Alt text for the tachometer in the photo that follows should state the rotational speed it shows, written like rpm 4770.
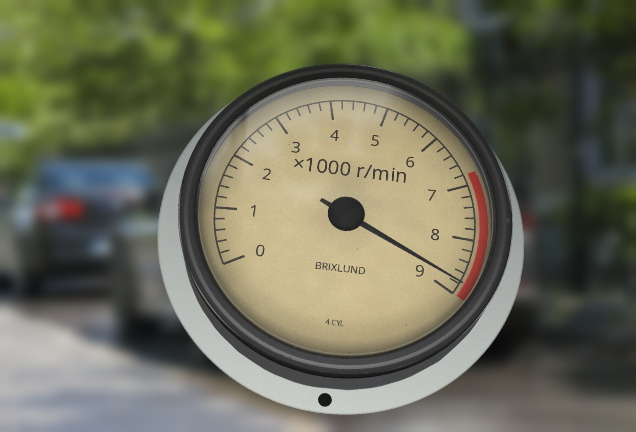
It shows rpm 8800
